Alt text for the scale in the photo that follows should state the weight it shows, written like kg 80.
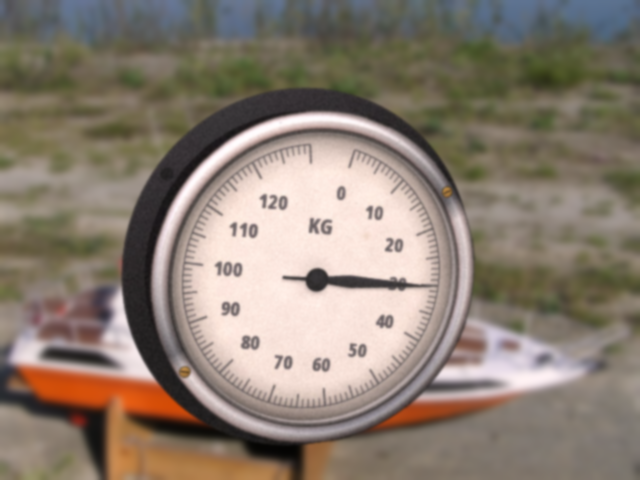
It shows kg 30
